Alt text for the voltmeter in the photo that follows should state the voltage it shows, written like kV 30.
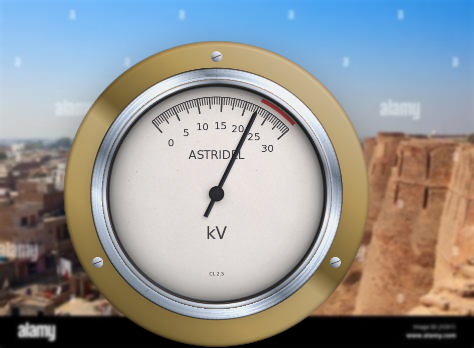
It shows kV 22.5
